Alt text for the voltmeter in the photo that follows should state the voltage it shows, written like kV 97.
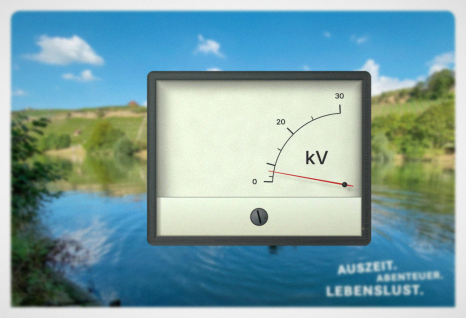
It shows kV 7.5
